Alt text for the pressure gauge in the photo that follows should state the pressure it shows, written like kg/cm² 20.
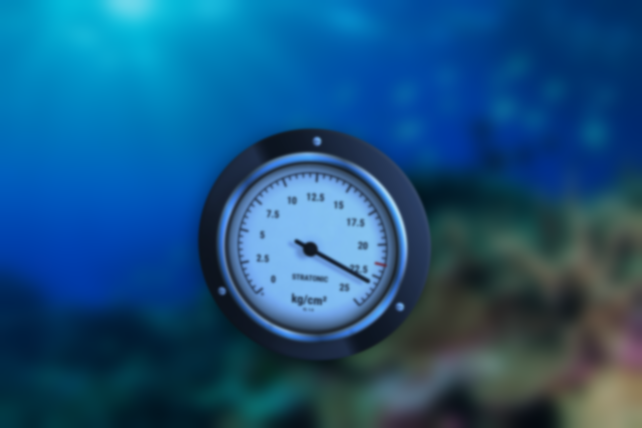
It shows kg/cm² 23
